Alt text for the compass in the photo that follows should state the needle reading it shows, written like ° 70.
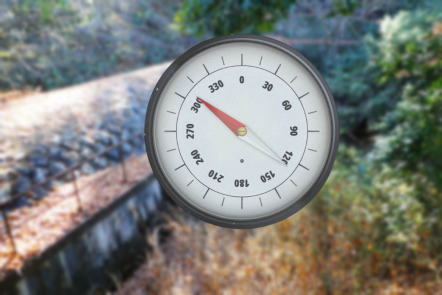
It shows ° 307.5
